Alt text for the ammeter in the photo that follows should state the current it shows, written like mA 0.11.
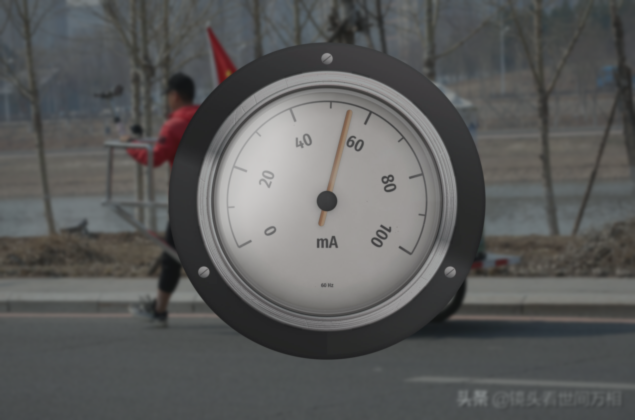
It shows mA 55
